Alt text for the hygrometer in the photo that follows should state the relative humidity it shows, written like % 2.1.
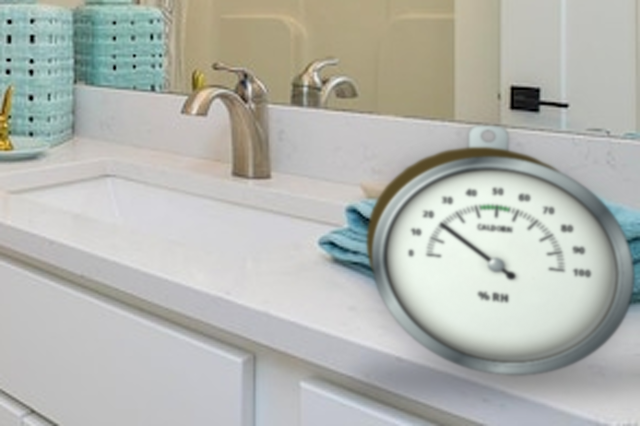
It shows % 20
